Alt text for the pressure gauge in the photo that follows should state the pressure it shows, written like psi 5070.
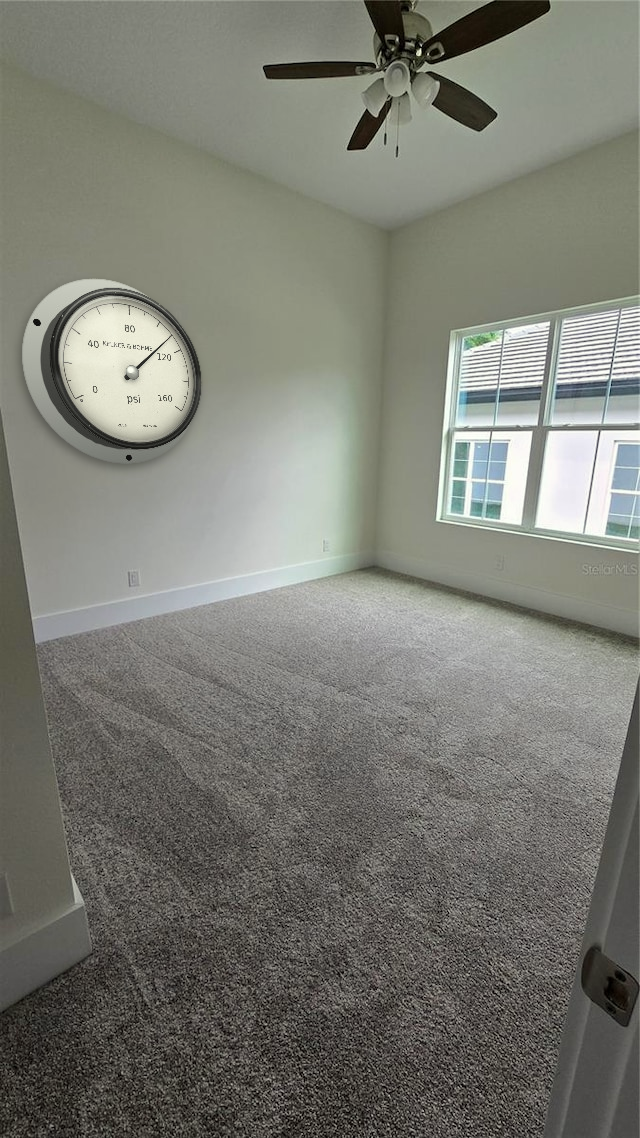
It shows psi 110
